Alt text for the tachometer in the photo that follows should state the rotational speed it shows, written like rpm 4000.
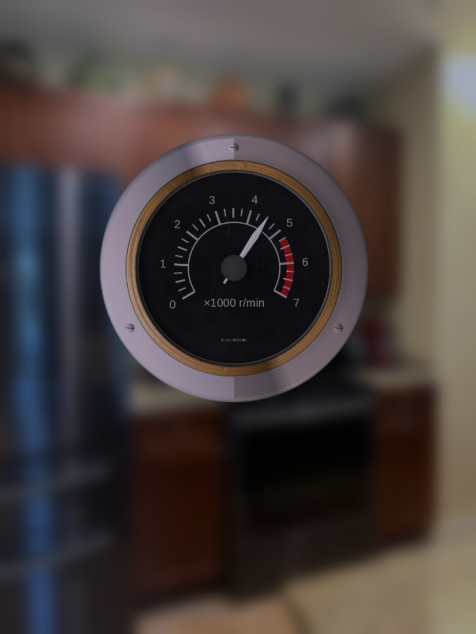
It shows rpm 4500
